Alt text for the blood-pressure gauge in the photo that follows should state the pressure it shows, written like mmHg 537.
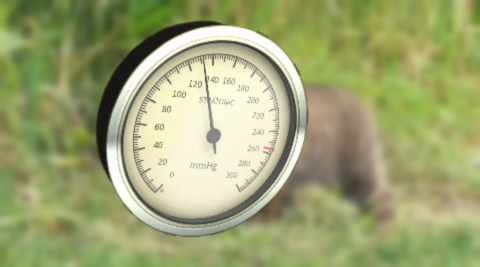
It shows mmHg 130
